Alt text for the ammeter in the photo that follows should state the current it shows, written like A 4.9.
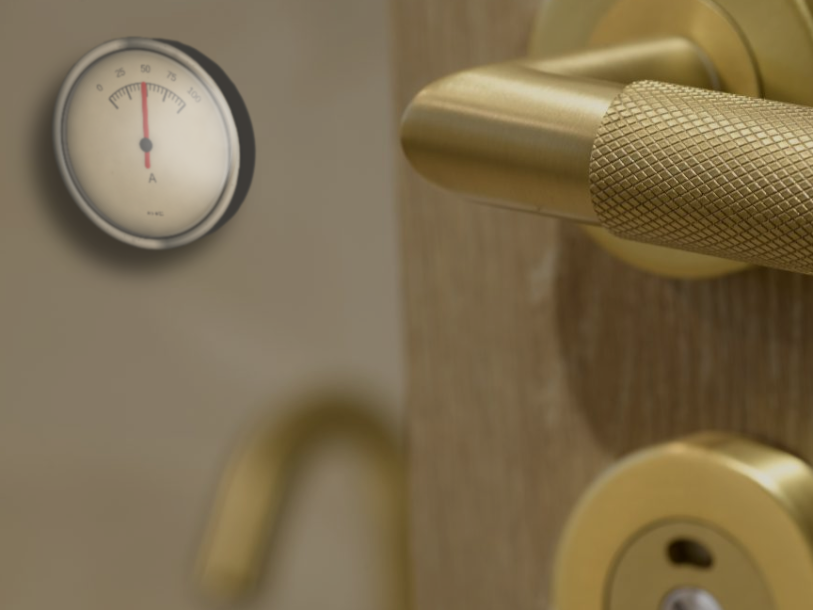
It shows A 50
